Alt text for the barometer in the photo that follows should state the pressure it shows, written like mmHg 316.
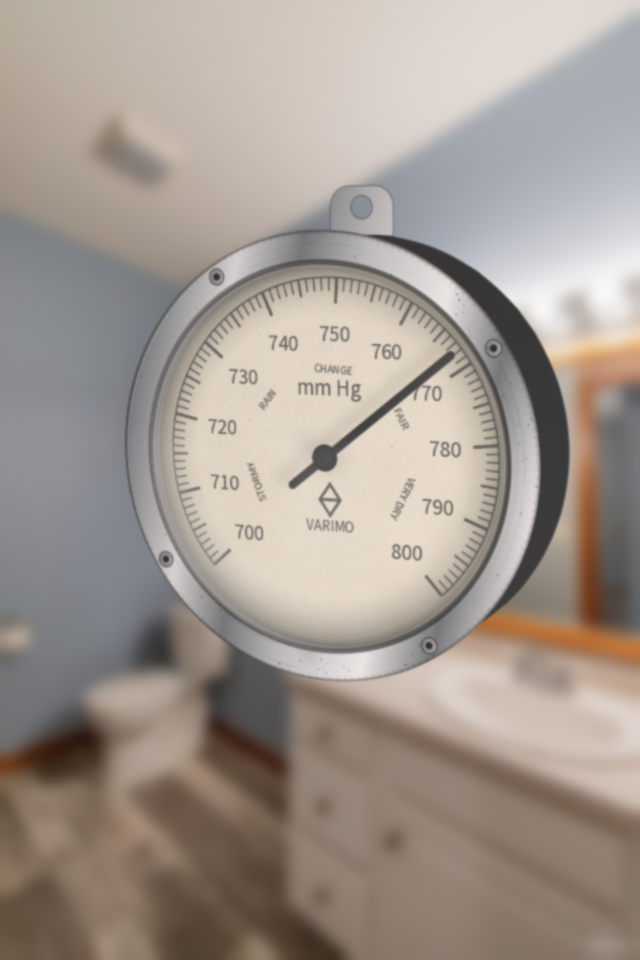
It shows mmHg 768
